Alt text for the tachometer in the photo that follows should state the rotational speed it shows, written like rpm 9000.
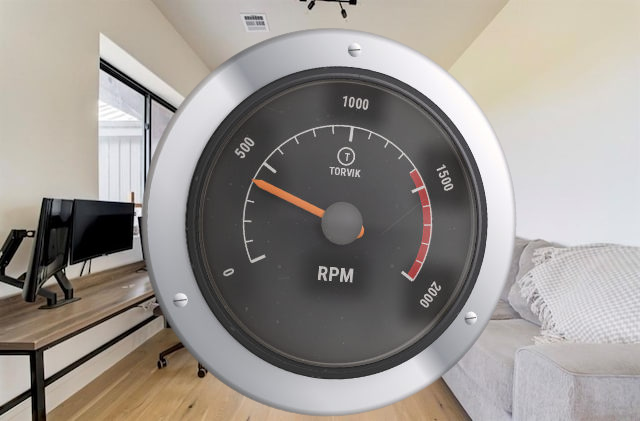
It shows rpm 400
